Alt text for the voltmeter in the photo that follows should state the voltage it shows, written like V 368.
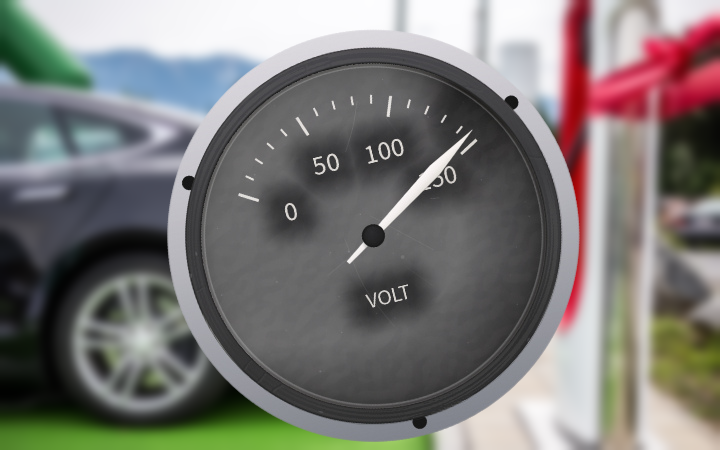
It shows V 145
